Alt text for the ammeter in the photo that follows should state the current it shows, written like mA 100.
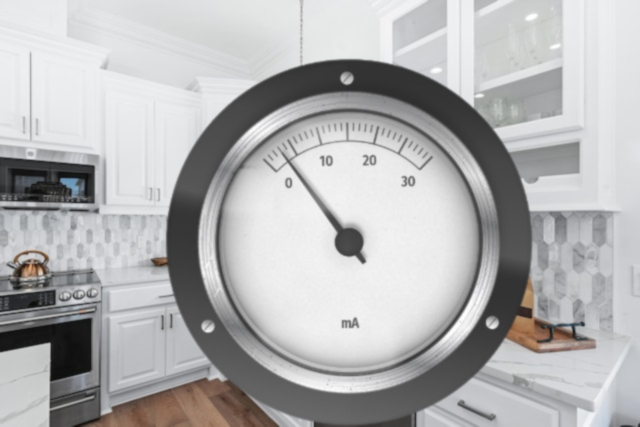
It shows mA 3
